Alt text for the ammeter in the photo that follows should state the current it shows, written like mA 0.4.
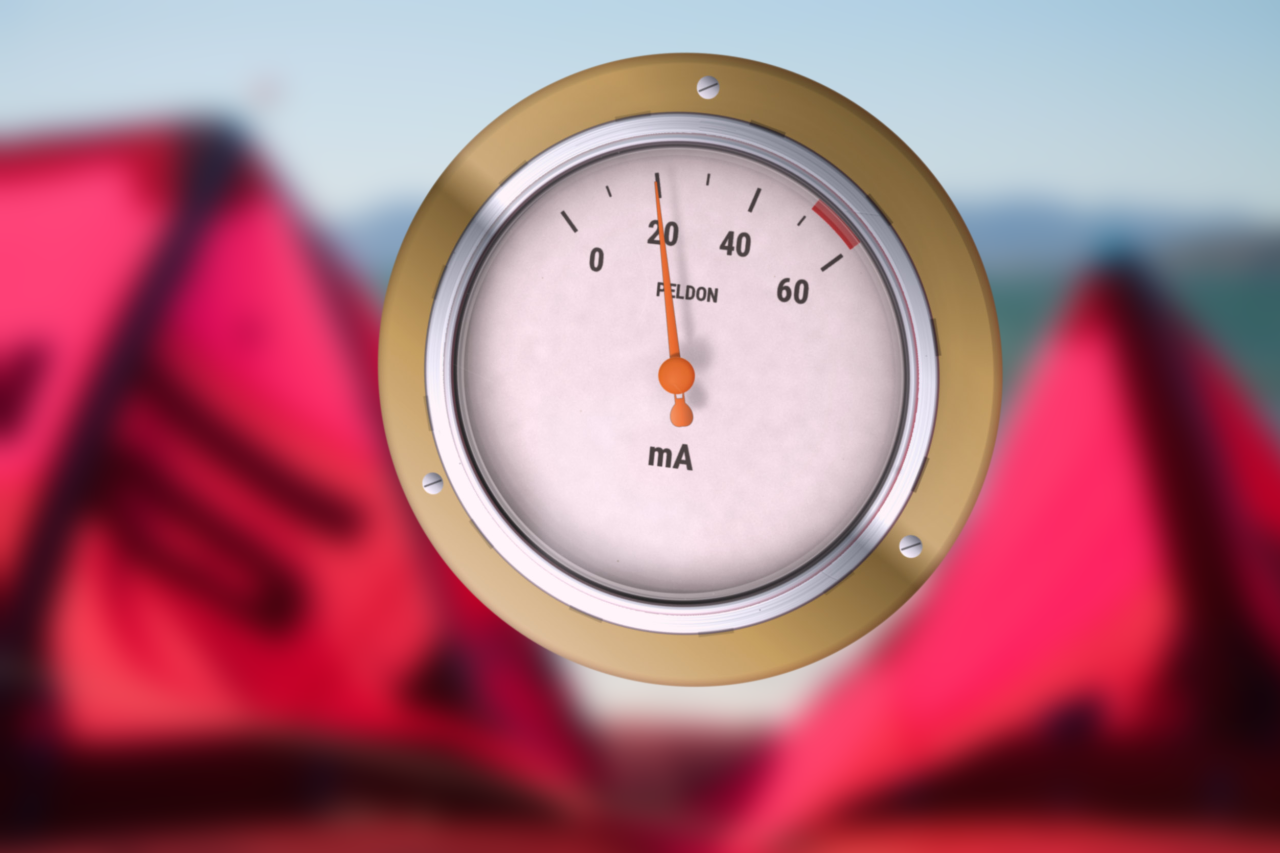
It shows mA 20
